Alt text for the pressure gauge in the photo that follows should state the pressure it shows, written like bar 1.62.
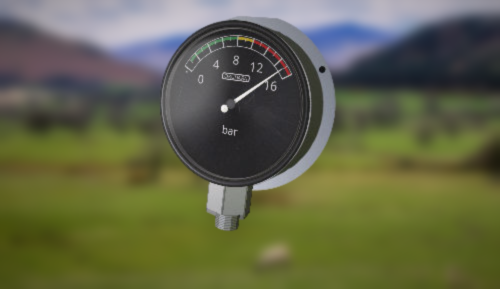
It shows bar 15
